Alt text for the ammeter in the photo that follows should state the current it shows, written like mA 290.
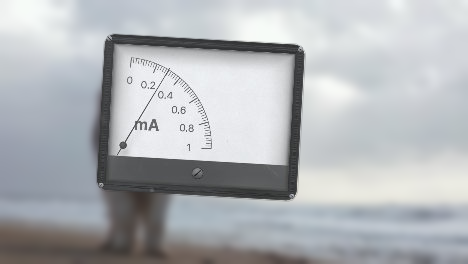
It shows mA 0.3
